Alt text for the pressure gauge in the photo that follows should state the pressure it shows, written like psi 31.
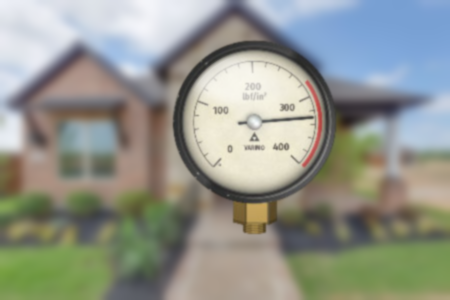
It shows psi 330
